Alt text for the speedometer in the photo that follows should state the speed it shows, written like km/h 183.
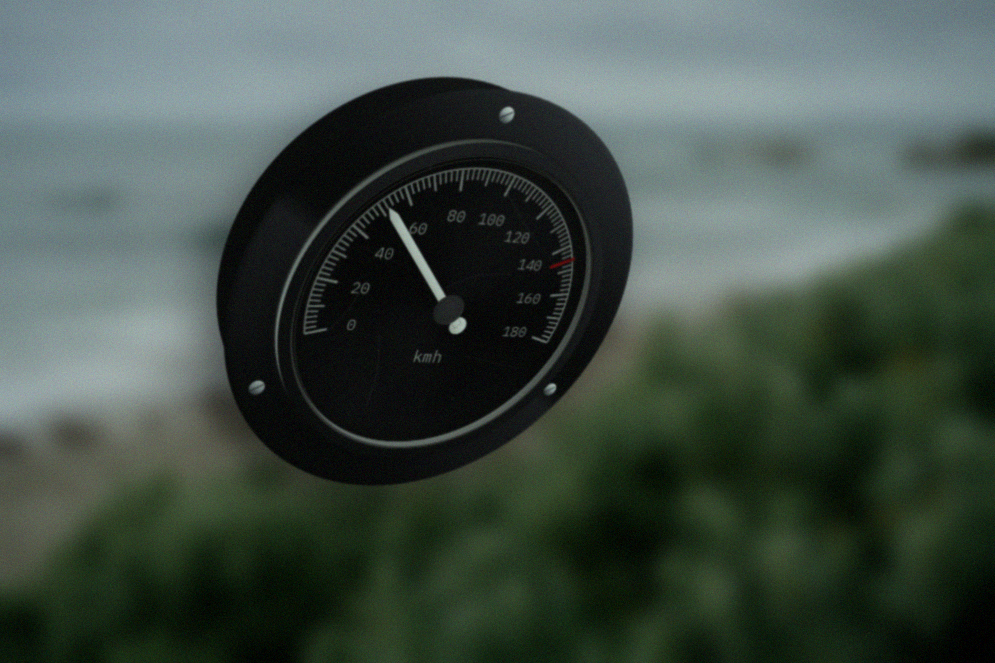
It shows km/h 52
